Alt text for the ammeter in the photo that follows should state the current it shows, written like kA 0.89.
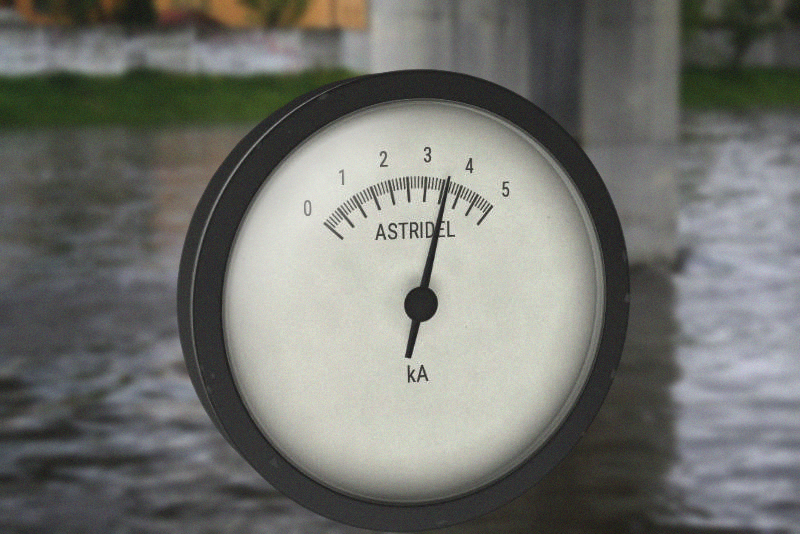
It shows kA 3.5
